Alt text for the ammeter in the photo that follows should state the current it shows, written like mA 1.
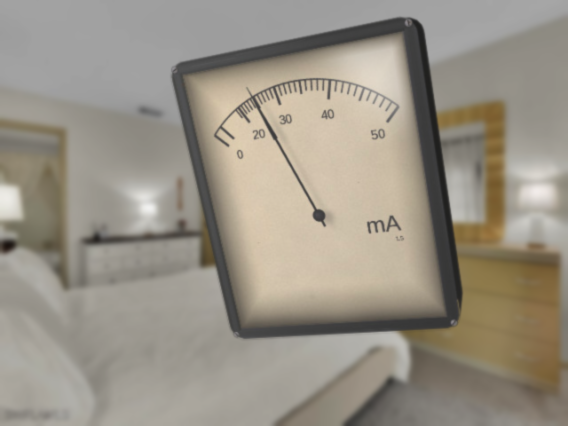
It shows mA 25
